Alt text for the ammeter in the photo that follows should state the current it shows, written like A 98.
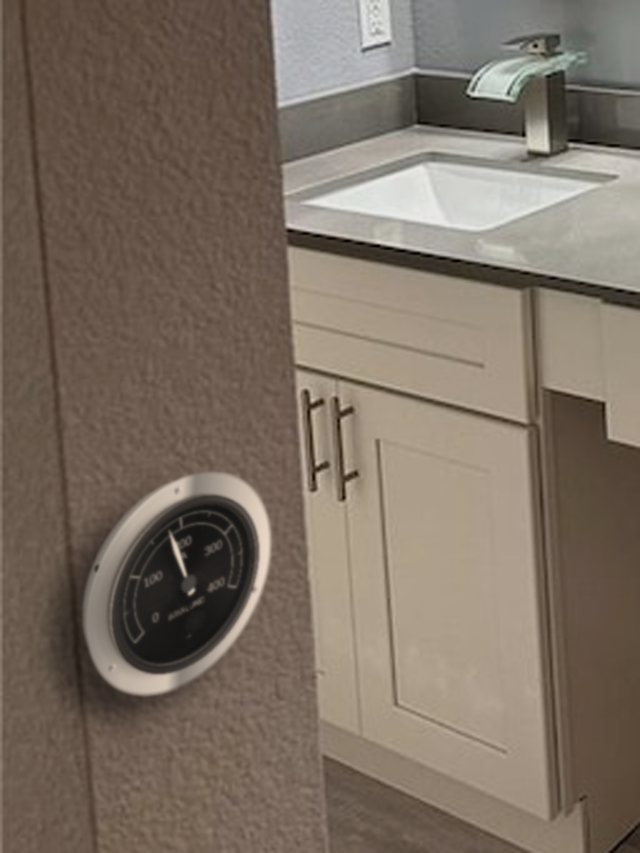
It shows A 175
